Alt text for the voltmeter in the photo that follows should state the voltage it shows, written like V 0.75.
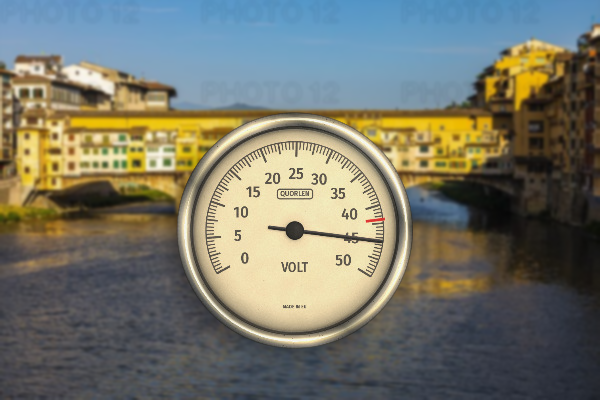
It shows V 45
